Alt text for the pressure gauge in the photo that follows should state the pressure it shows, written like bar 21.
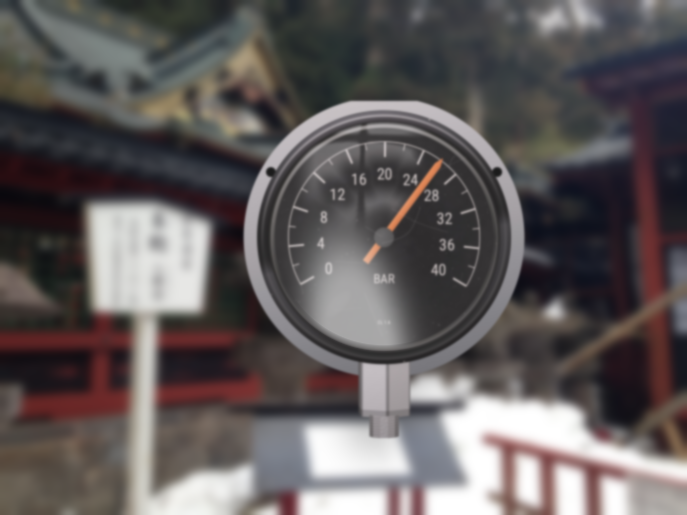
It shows bar 26
